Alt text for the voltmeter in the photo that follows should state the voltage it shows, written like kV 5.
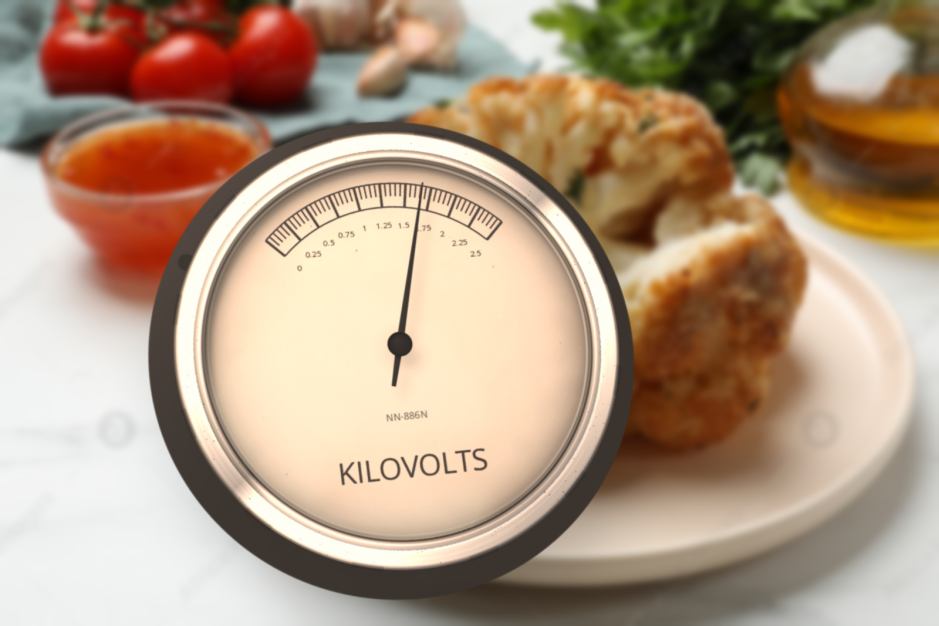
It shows kV 1.65
